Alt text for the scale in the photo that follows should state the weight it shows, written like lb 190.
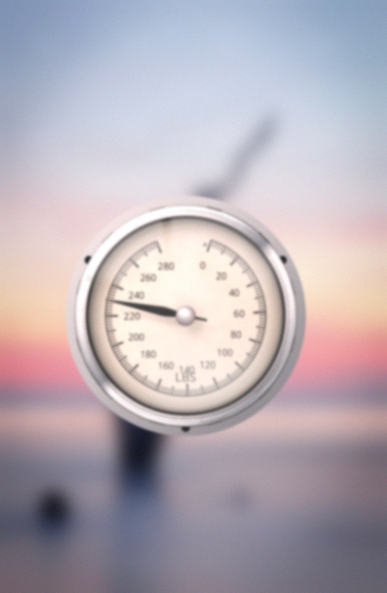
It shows lb 230
